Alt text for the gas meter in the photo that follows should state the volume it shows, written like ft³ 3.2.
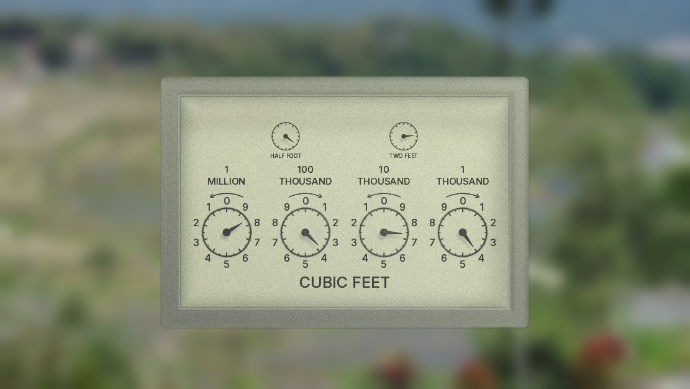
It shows ft³ 837400
